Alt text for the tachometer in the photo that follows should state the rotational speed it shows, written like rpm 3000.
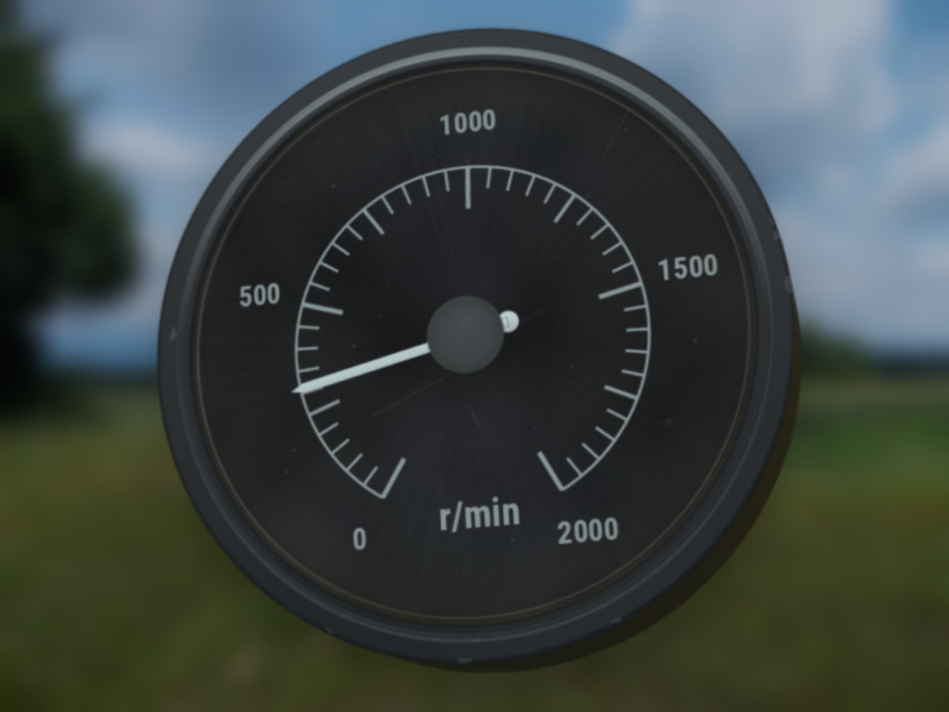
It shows rpm 300
